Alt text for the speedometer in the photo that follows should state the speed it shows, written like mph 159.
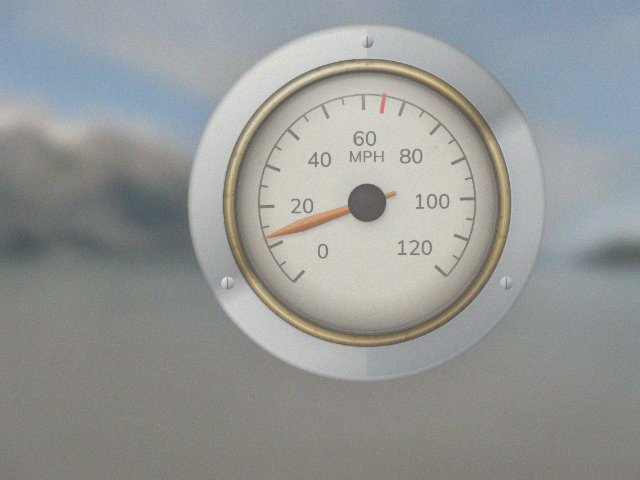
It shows mph 12.5
